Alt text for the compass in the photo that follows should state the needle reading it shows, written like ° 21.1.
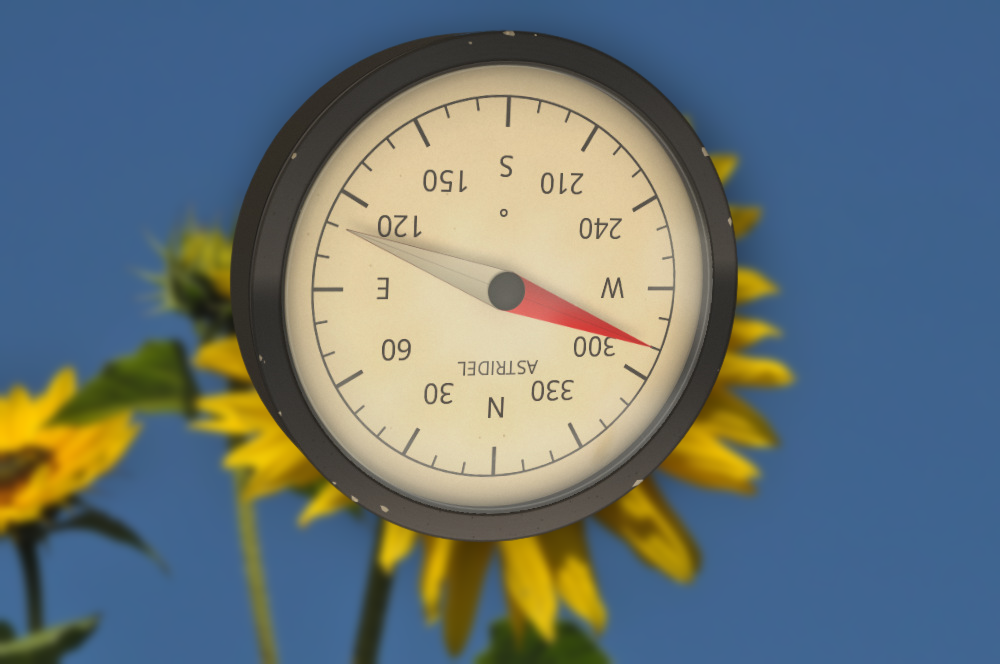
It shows ° 290
